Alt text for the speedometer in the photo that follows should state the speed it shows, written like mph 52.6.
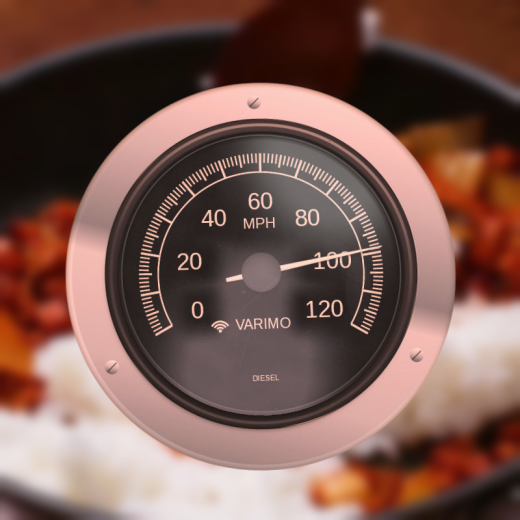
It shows mph 99
